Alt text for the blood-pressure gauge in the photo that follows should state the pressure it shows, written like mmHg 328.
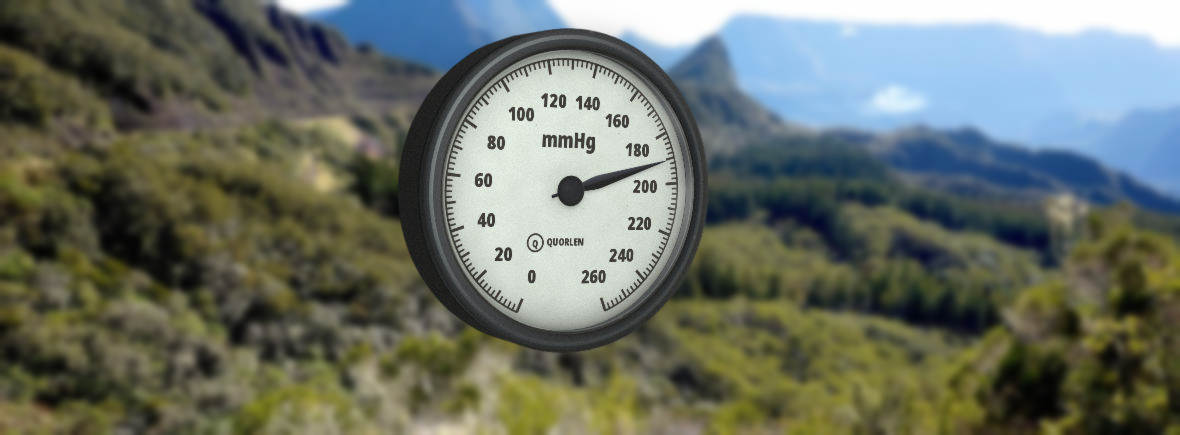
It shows mmHg 190
